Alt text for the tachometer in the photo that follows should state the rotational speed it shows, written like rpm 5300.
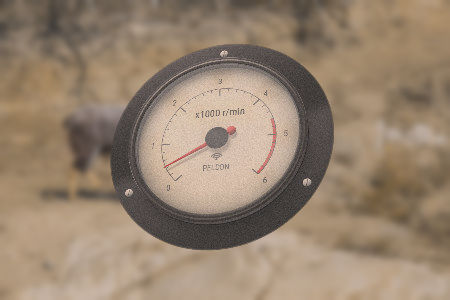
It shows rpm 400
